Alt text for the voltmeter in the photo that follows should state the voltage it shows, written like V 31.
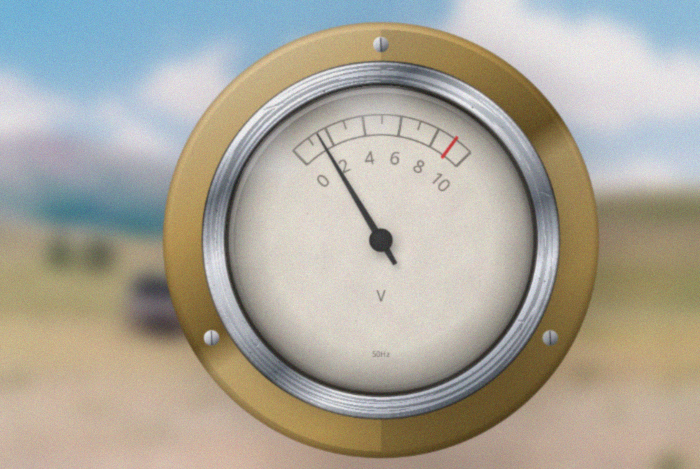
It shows V 1.5
